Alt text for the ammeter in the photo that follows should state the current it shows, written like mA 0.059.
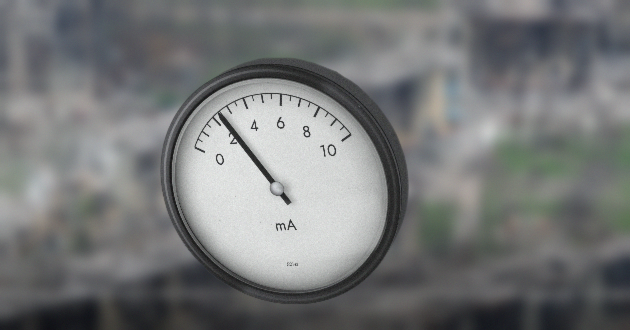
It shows mA 2.5
